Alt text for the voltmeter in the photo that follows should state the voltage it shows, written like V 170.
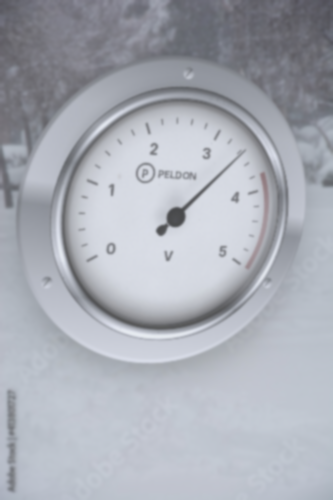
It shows V 3.4
